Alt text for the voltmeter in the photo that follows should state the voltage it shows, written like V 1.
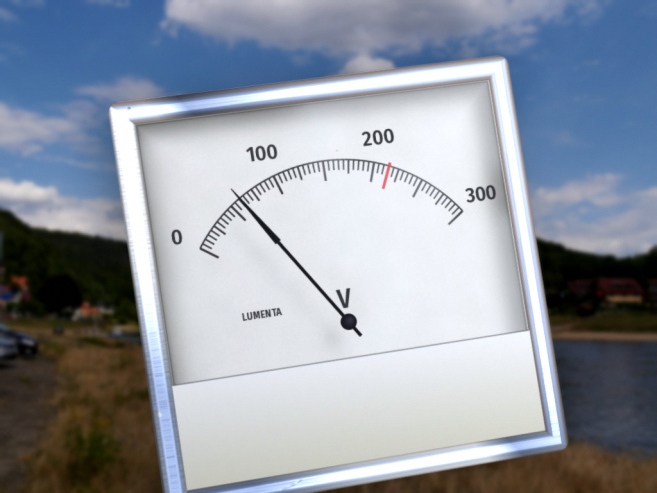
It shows V 60
